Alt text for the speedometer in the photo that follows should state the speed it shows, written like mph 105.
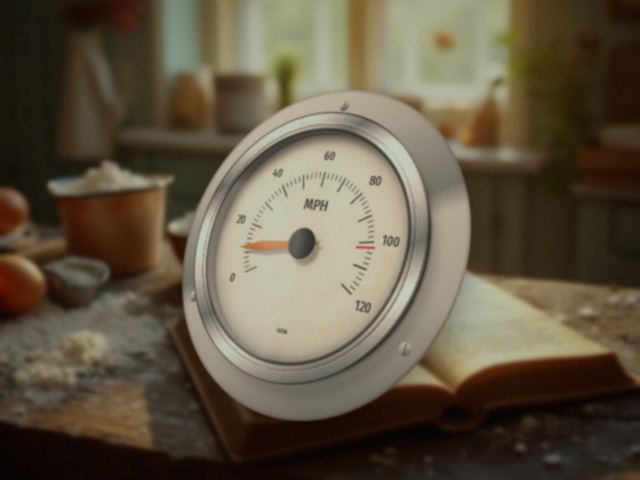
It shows mph 10
